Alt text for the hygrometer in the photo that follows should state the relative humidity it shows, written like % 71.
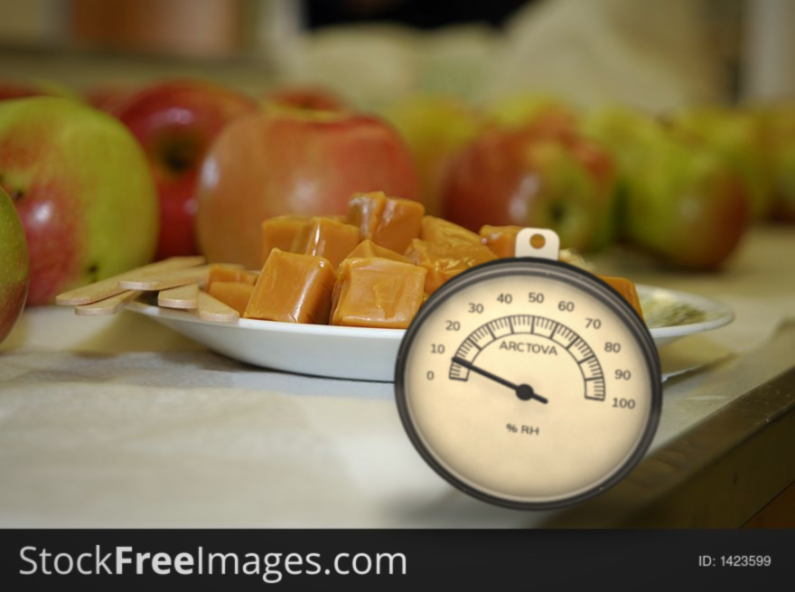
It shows % 10
